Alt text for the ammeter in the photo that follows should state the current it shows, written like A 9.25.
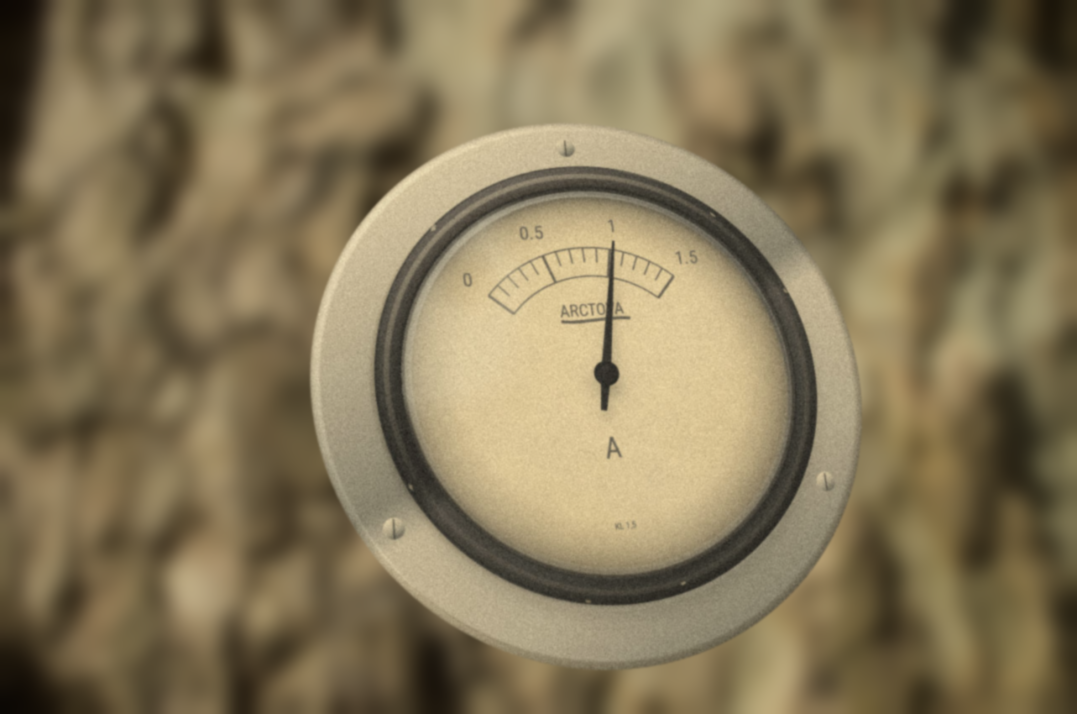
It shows A 1
